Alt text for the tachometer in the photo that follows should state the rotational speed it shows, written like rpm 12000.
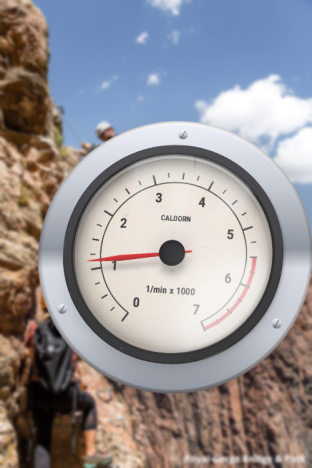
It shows rpm 1125
